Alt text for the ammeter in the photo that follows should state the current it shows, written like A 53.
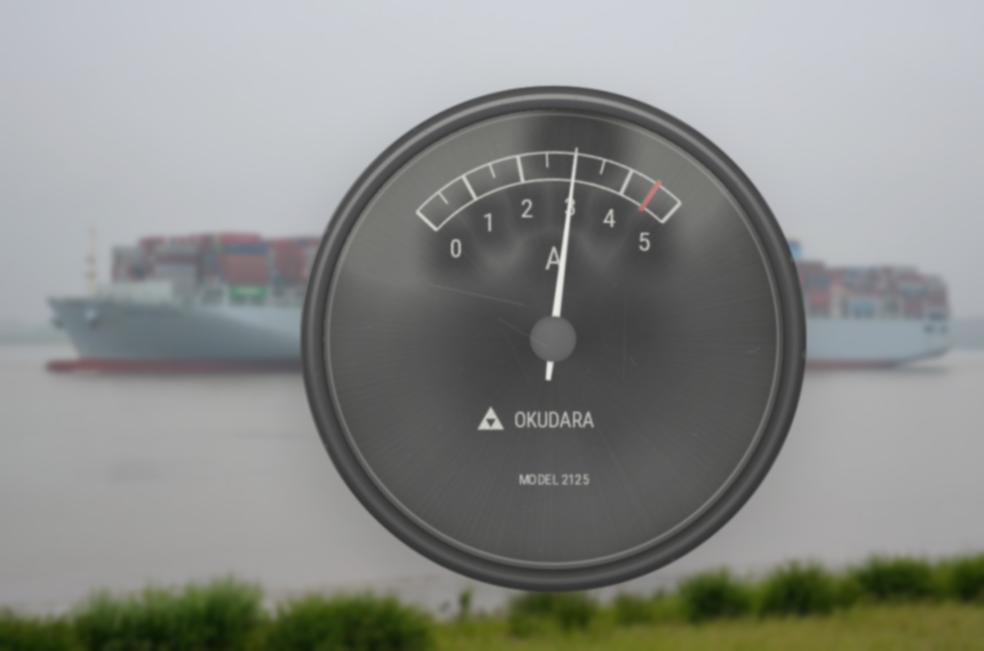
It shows A 3
